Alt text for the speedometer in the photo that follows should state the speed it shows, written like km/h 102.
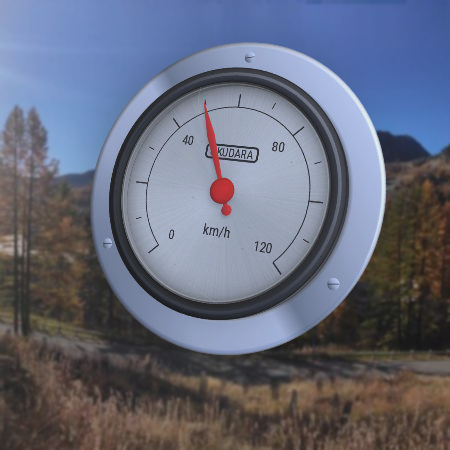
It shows km/h 50
